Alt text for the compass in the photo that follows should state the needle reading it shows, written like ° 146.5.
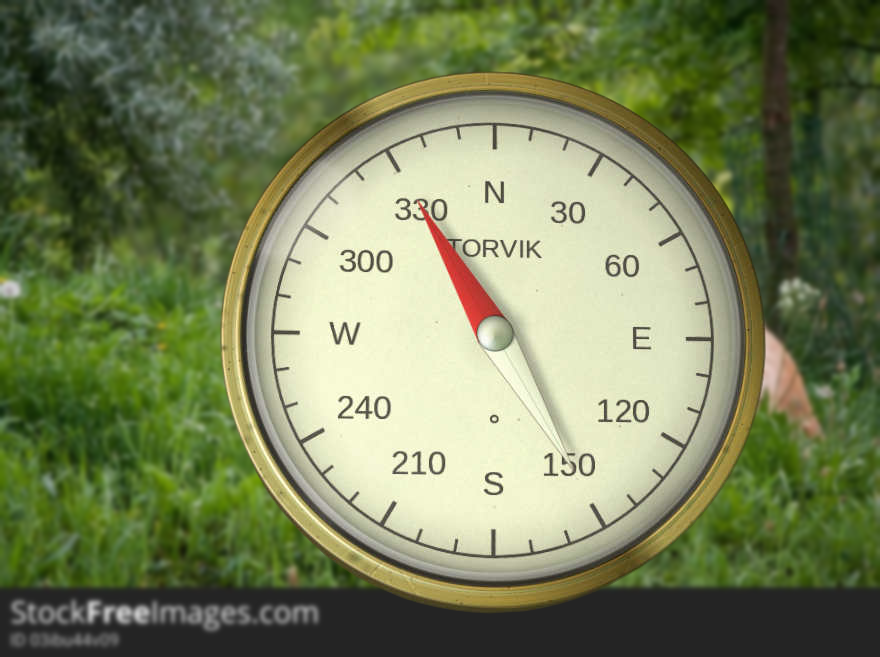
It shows ° 330
